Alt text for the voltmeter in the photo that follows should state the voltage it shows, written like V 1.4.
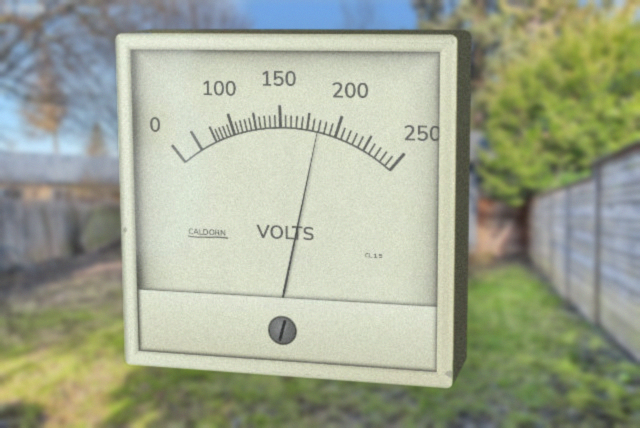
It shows V 185
